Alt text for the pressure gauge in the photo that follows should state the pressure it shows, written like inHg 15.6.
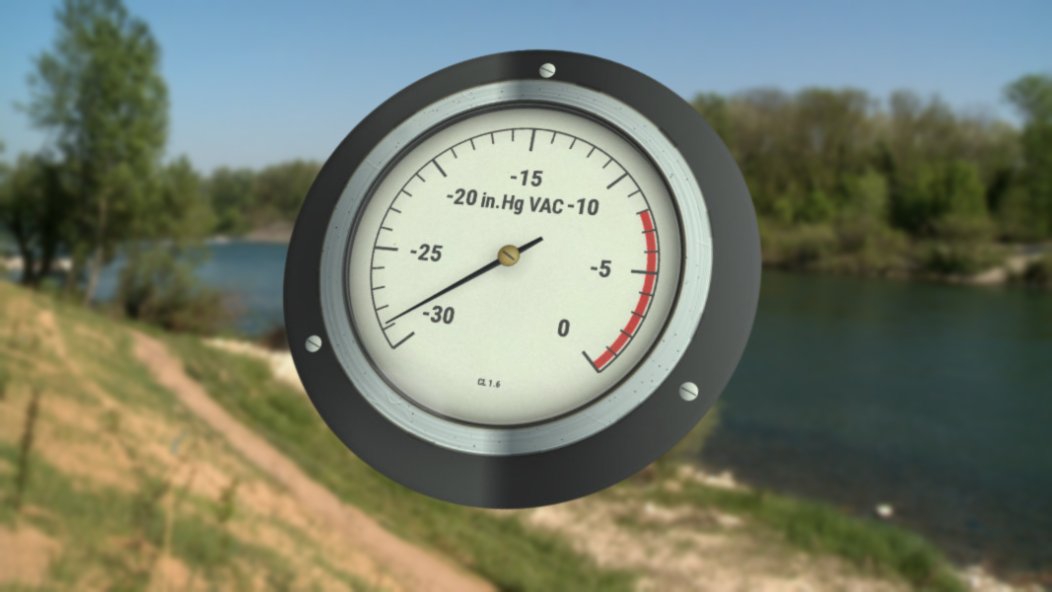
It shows inHg -29
